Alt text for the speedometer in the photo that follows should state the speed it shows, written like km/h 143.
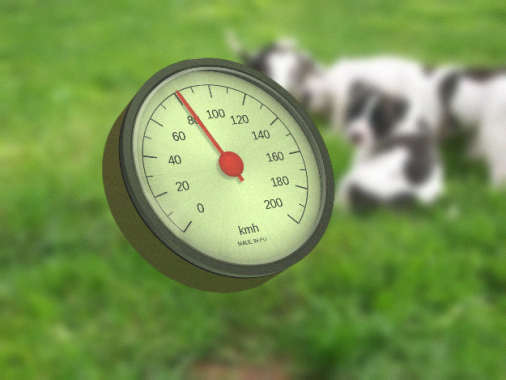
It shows km/h 80
